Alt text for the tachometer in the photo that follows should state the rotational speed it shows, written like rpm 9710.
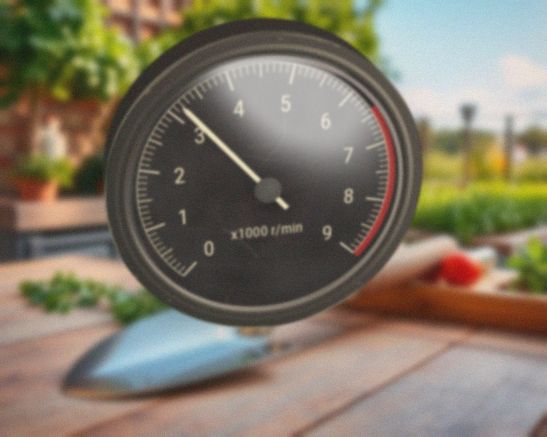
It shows rpm 3200
